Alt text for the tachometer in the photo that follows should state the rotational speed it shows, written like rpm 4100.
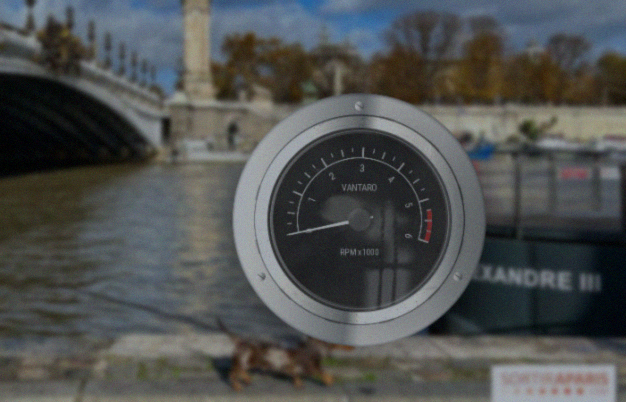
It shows rpm 0
